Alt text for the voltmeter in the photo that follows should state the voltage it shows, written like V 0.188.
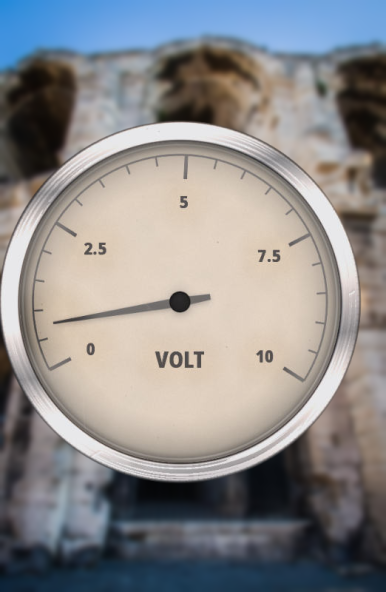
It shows V 0.75
